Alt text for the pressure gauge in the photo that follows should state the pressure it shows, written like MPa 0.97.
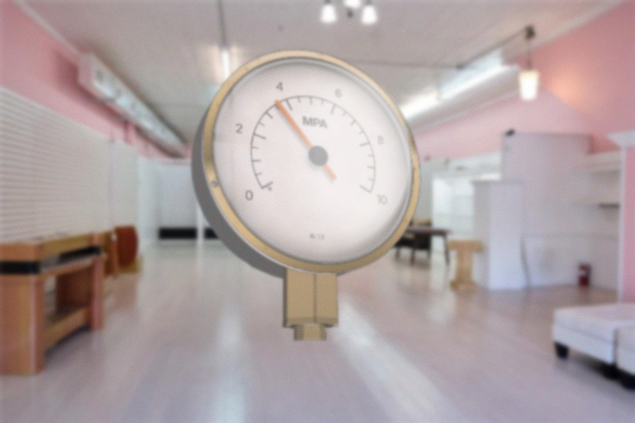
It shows MPa 3.5
